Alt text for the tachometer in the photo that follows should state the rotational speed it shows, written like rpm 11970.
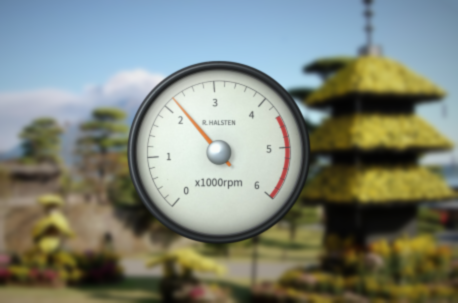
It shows rpm 2200
